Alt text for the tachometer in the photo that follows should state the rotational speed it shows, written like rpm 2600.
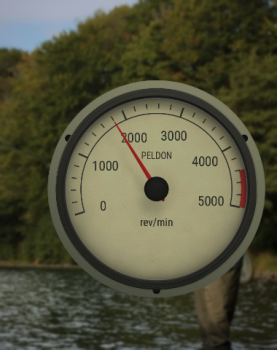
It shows rpm 1800
